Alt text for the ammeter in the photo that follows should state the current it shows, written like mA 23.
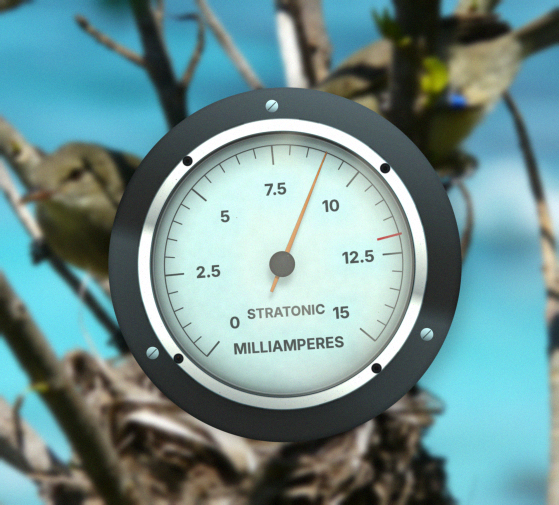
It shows mA 9
